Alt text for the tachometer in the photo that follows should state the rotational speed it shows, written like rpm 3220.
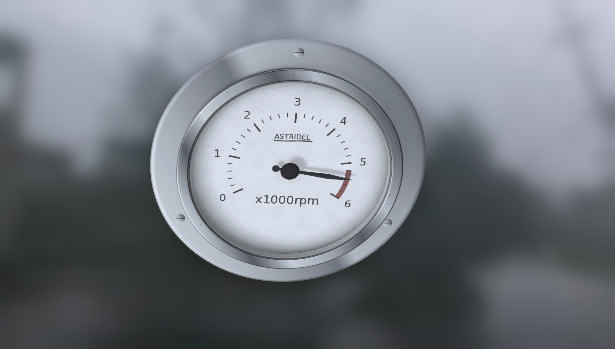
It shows rpm 5400
